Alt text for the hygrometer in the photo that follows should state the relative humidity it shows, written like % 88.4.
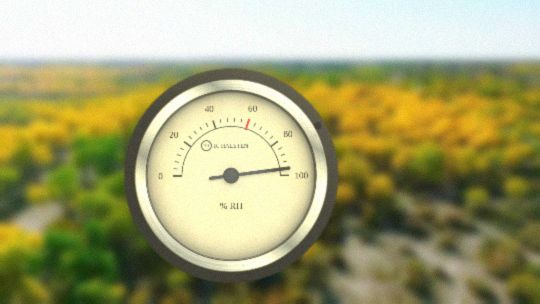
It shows % 96
